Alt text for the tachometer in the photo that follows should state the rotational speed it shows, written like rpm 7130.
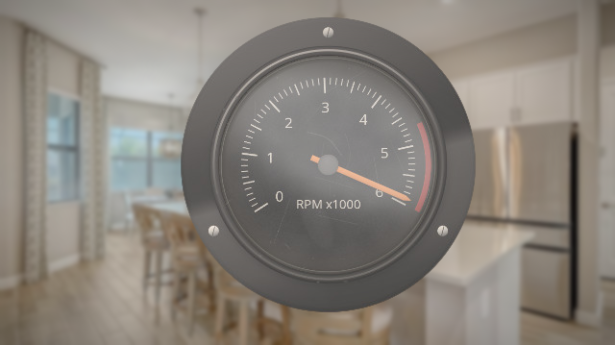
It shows rpm 5900
